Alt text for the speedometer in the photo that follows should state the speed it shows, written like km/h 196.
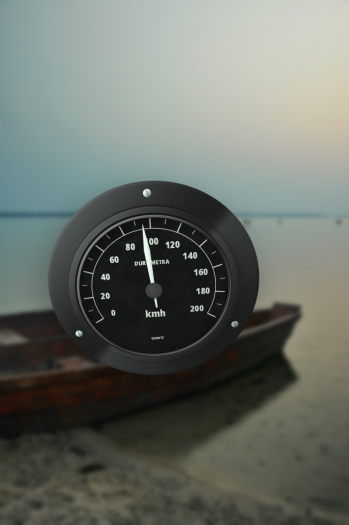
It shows km/h 95
